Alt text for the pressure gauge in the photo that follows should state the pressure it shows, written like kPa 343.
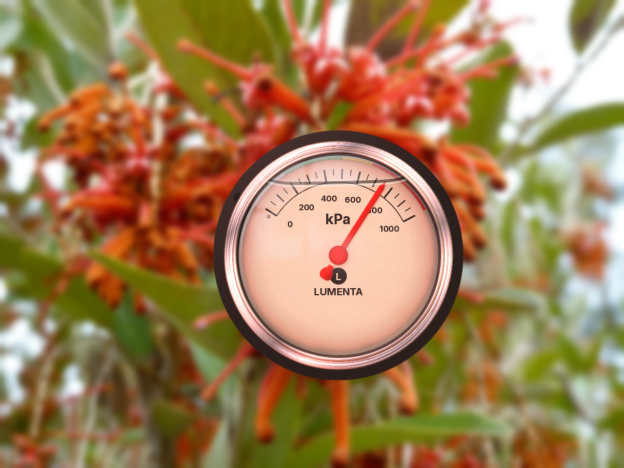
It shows kPa 750
